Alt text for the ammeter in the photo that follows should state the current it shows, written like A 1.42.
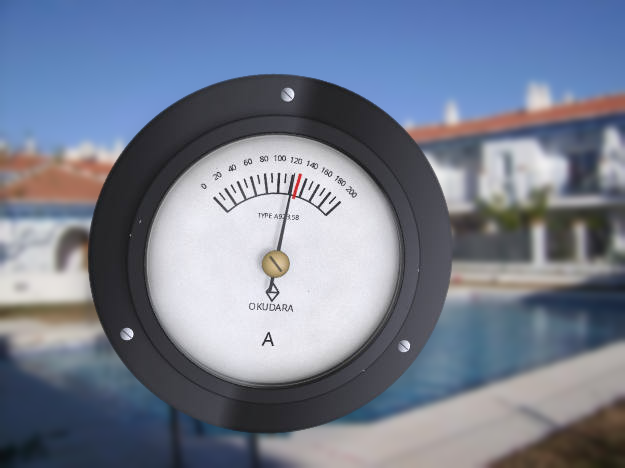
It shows A 120
